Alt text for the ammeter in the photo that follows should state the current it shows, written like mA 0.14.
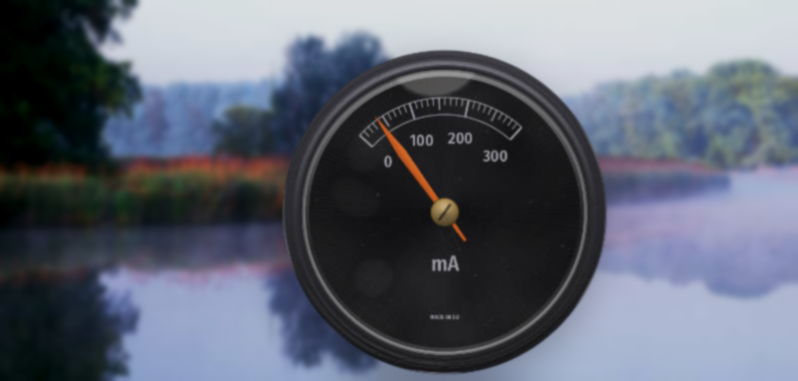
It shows mA 40
